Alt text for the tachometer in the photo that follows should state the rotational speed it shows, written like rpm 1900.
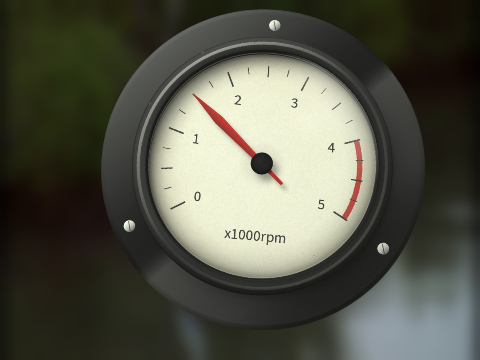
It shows rpm 1500
